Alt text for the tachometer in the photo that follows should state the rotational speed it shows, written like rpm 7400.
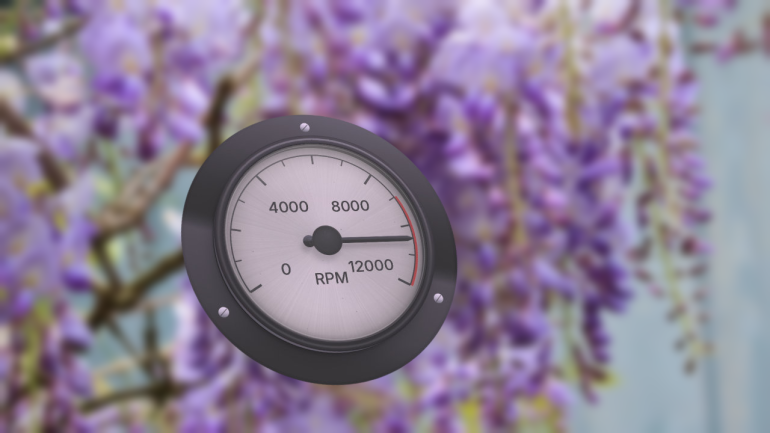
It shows rpm 10500
